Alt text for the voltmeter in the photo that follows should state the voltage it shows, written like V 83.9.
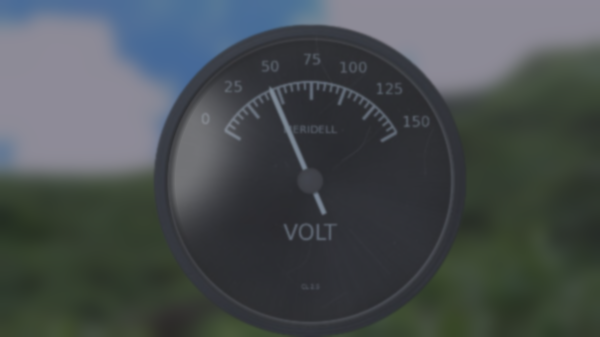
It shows V 45
